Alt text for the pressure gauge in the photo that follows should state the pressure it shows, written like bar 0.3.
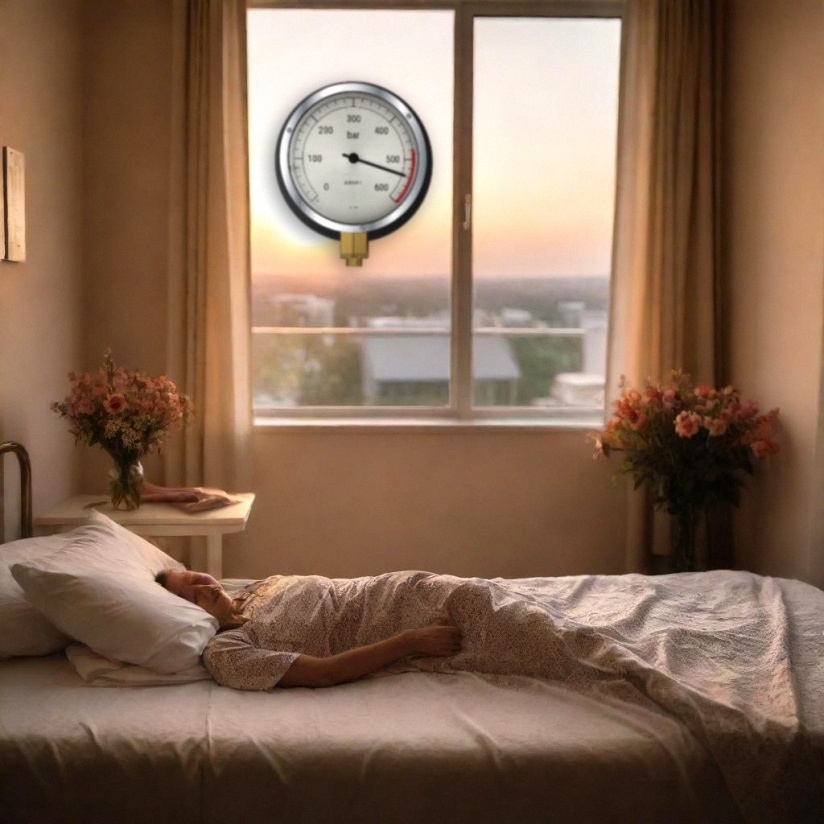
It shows bar 540
